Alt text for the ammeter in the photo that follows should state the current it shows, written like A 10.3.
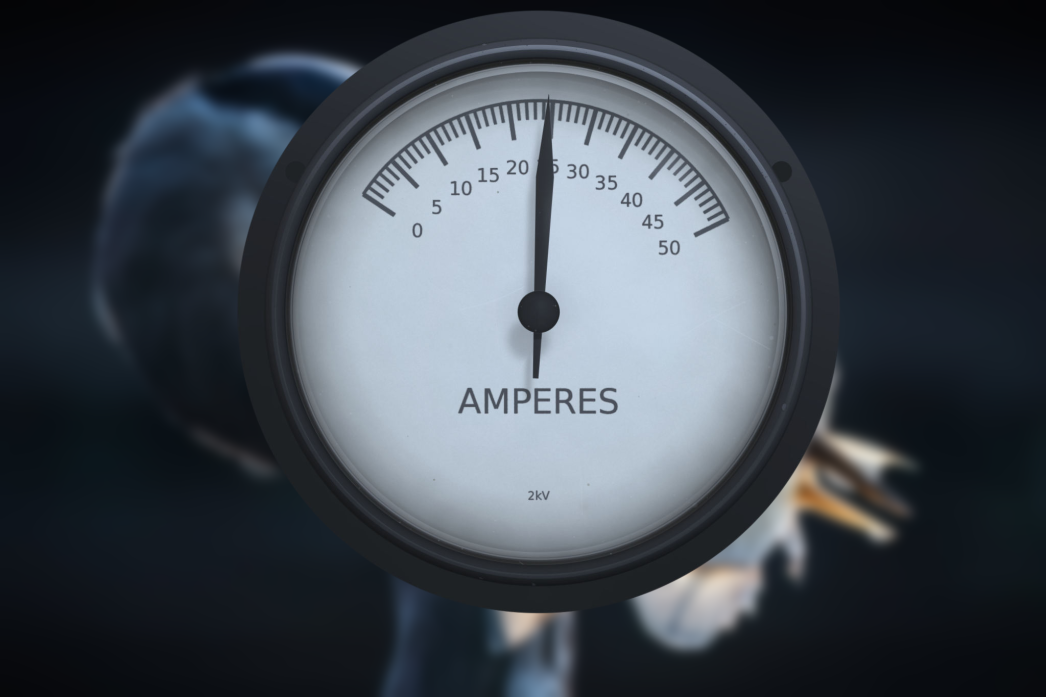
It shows A 24.5
